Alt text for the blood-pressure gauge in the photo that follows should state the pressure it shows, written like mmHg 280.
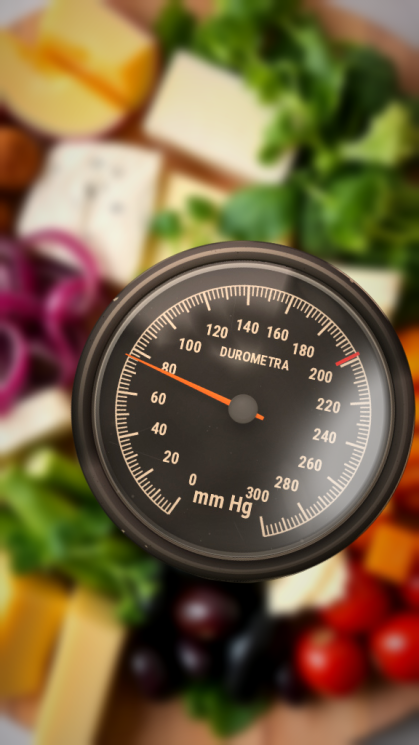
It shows mmHg 76
